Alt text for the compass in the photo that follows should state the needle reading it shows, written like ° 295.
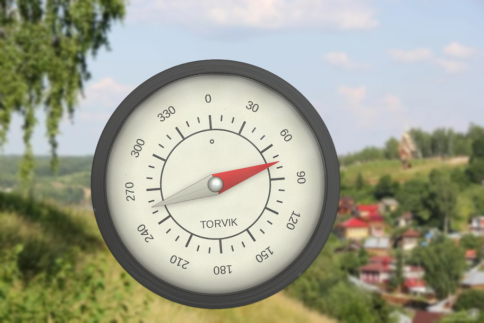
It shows ° 75
